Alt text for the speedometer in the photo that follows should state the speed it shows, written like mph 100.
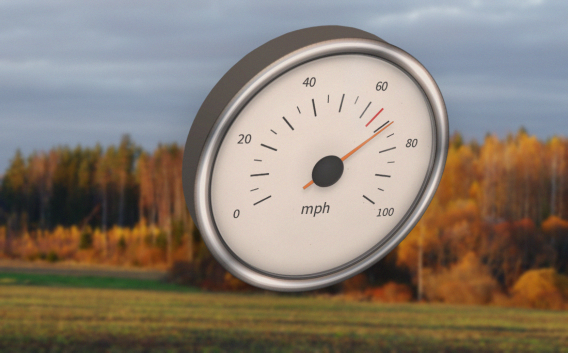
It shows mph 70
